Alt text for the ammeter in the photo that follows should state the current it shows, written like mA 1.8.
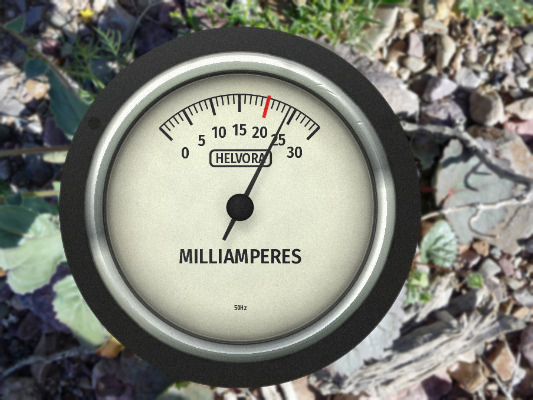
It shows mA 24
